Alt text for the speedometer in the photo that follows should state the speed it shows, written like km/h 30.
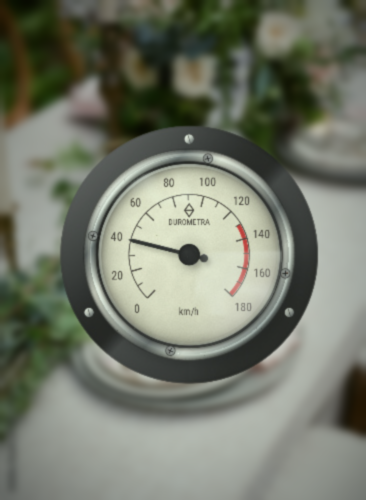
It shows km/h 40
